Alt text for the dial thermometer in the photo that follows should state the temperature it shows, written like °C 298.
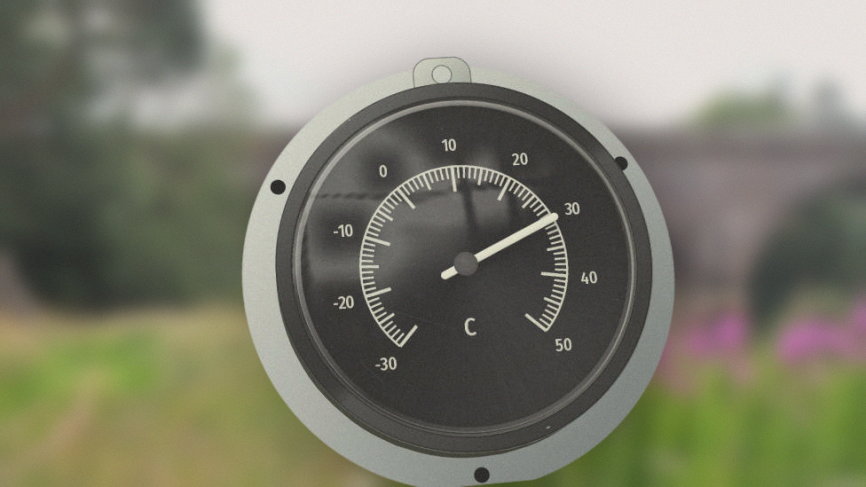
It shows °C 30
